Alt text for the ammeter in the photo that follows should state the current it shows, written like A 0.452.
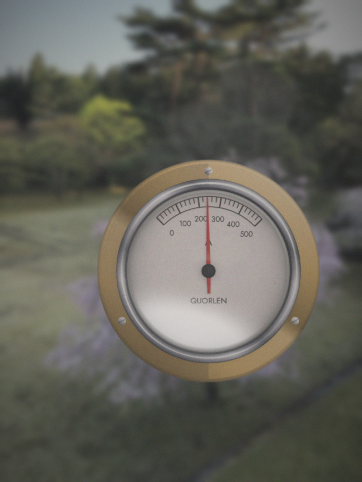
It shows A 240
